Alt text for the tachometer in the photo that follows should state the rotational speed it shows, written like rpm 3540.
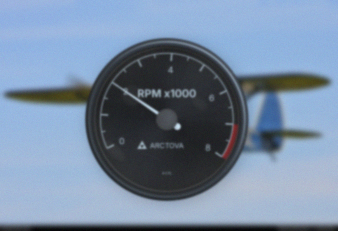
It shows rpm 2000
